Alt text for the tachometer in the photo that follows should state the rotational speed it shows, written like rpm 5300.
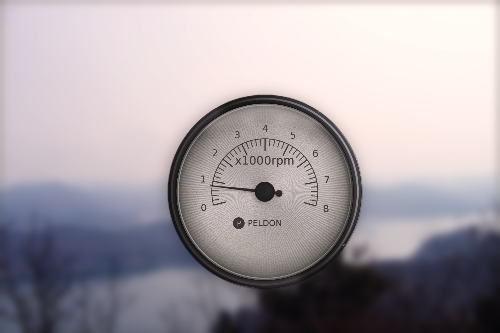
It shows rpm 800
